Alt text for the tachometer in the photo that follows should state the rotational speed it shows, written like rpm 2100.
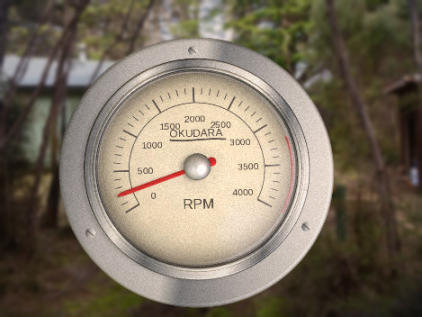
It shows rpm 200
